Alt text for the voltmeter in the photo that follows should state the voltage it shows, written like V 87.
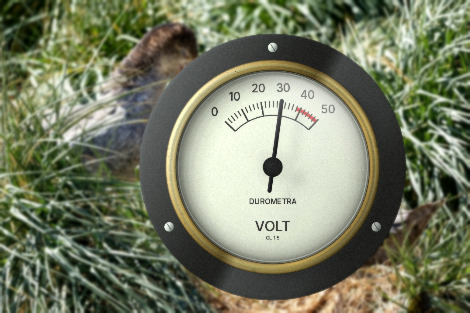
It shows V 30
